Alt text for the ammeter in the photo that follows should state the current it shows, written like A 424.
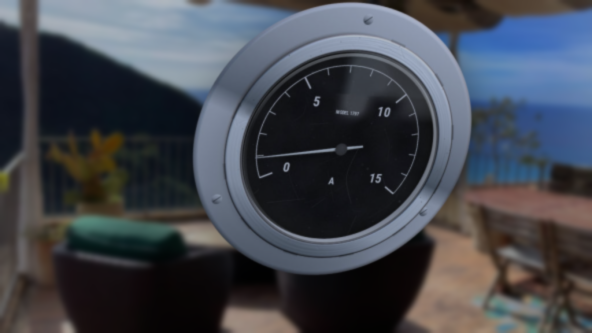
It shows A 1
